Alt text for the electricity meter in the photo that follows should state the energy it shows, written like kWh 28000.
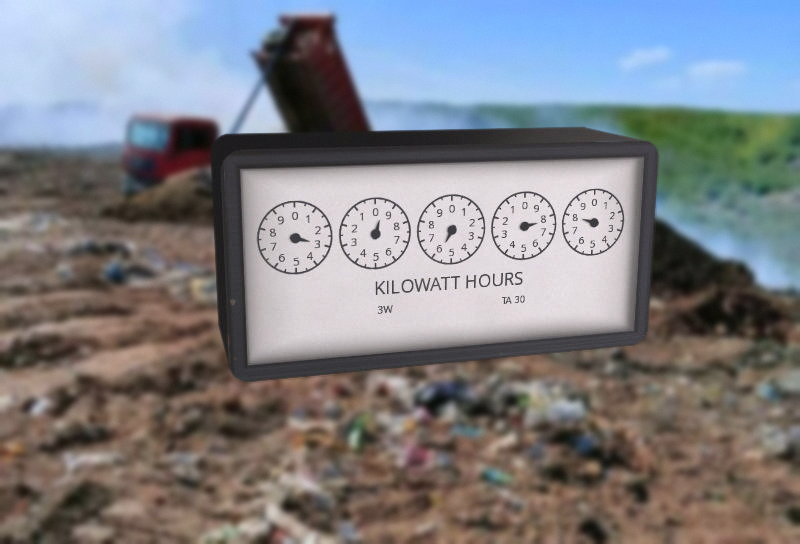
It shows kWh 29578
